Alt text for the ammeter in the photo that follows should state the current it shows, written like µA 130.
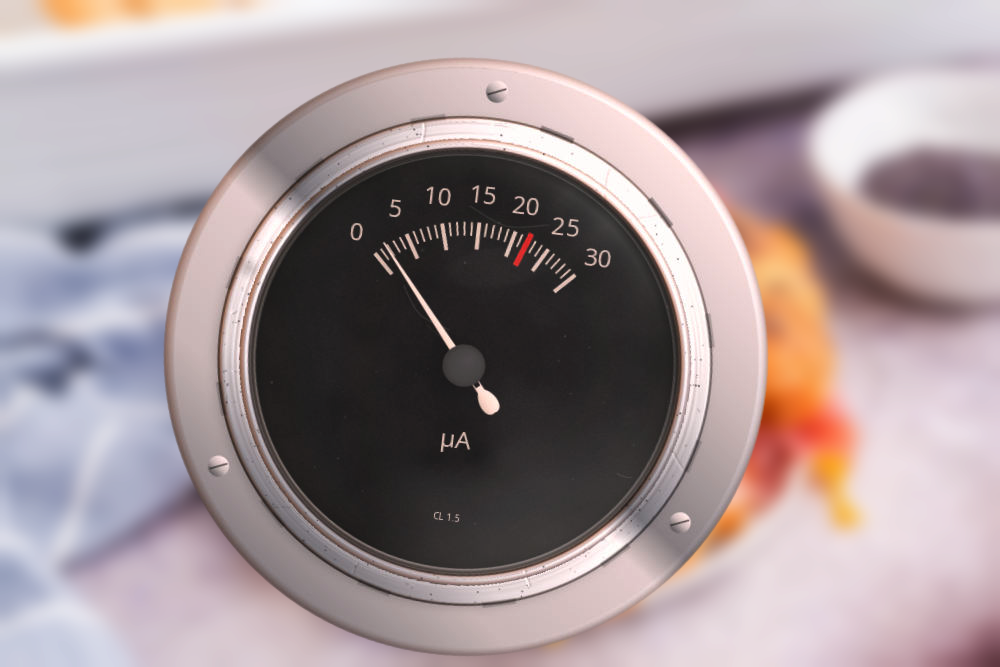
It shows µA 2
